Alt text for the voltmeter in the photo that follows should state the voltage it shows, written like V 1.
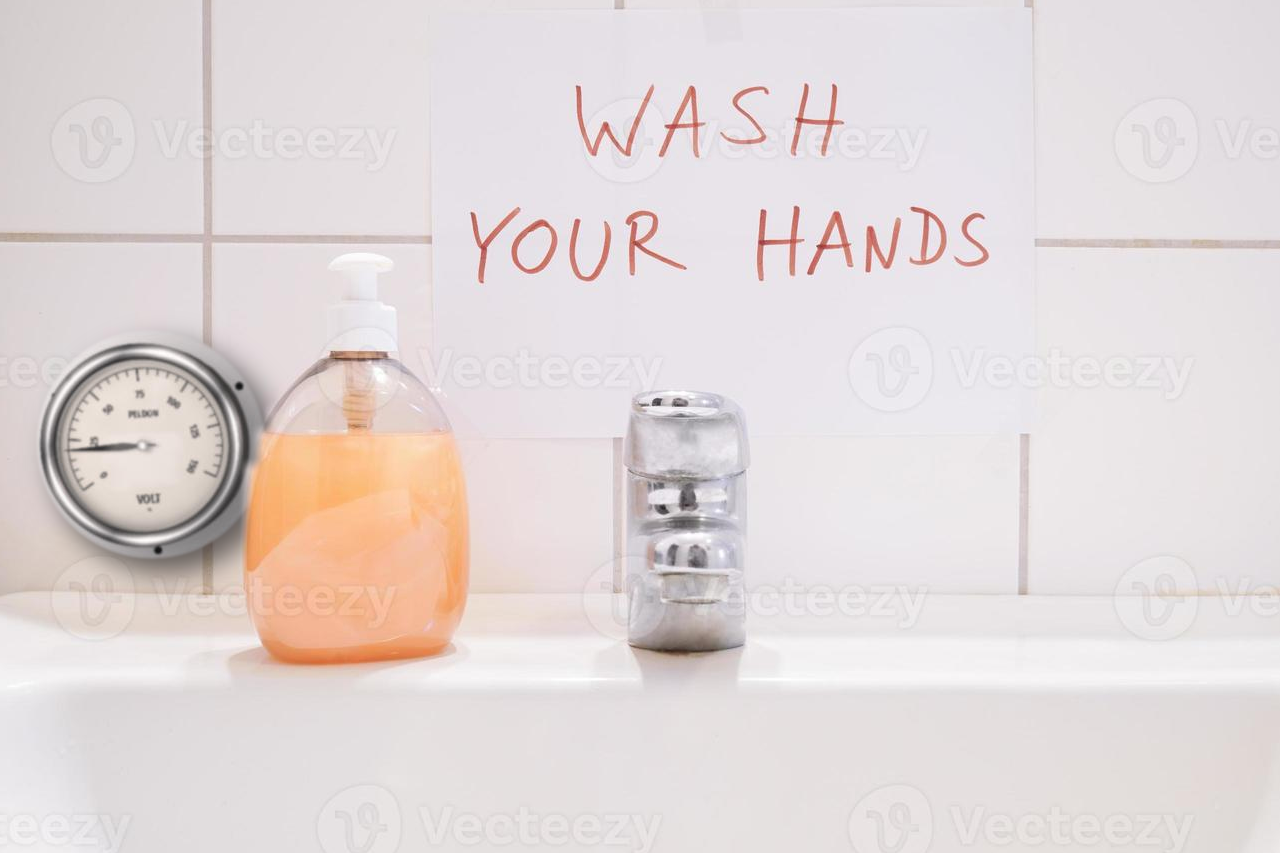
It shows V 20
